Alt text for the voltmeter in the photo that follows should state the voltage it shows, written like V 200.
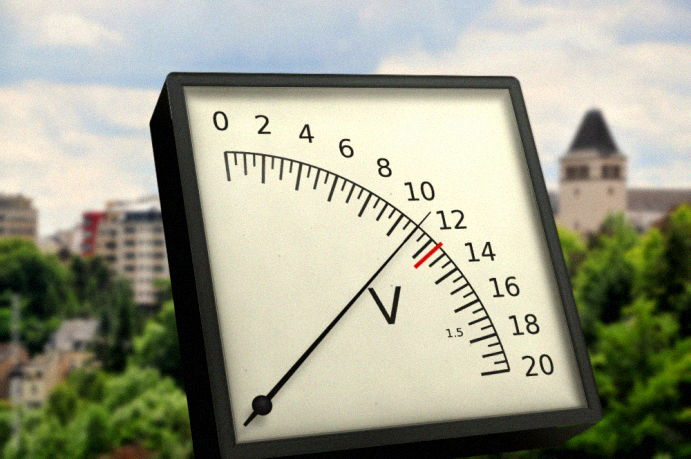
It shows V 11
